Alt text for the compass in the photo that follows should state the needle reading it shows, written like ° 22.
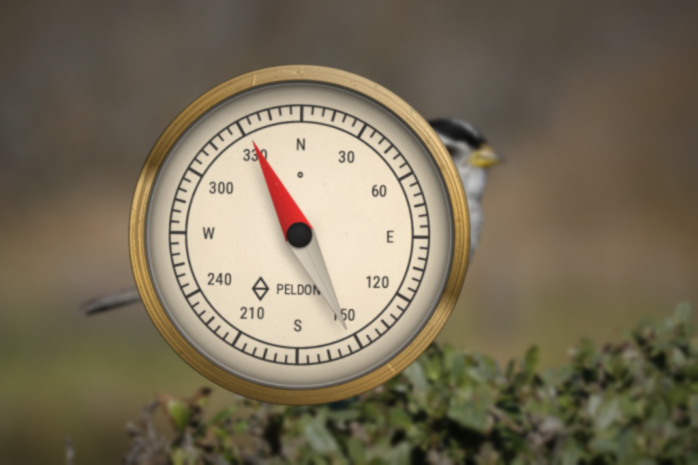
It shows ° 332.5
